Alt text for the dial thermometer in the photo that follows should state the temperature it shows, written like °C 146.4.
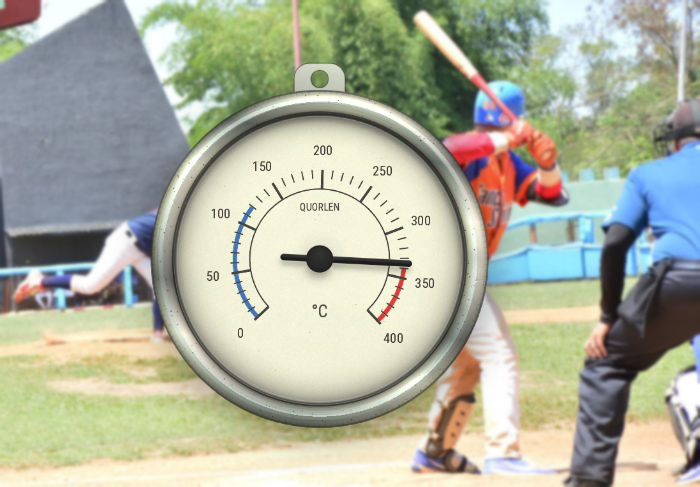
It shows °C 335
